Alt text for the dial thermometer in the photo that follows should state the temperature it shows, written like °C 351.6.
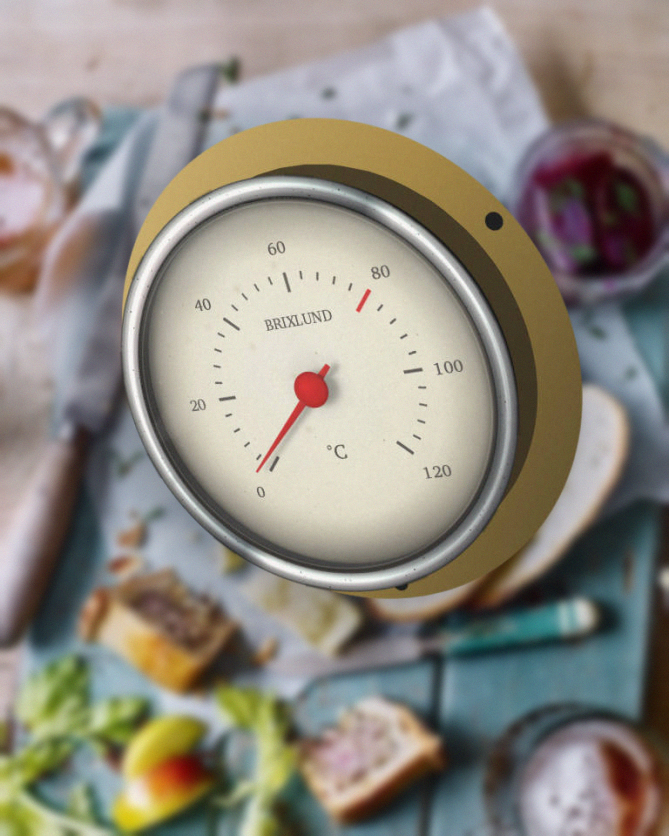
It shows °C 2
